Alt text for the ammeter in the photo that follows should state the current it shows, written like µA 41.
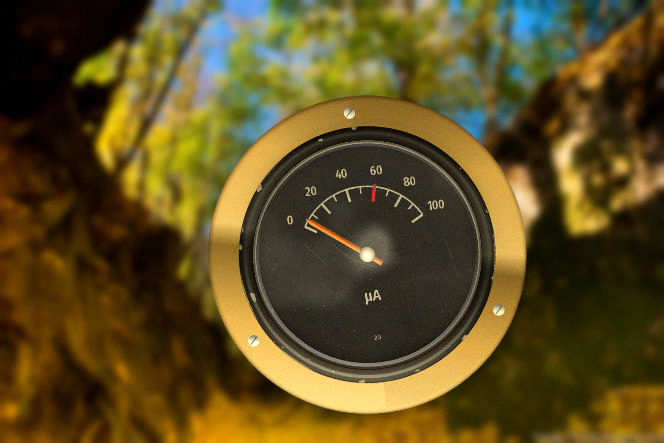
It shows µA 5
